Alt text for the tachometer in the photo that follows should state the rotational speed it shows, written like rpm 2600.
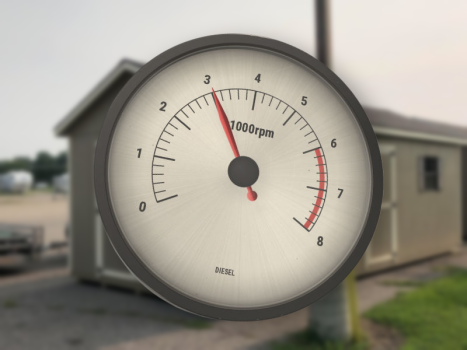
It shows rpm 3000
